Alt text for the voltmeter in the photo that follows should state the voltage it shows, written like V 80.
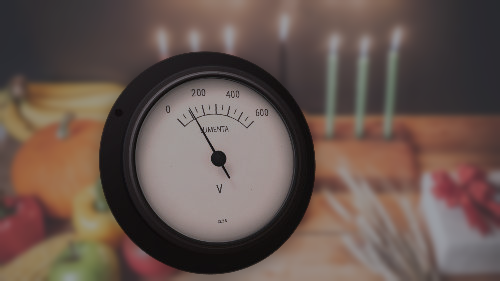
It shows V 100
